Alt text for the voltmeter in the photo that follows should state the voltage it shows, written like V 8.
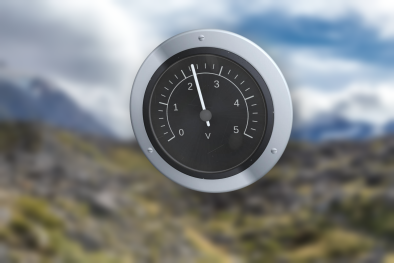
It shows V 2.3
